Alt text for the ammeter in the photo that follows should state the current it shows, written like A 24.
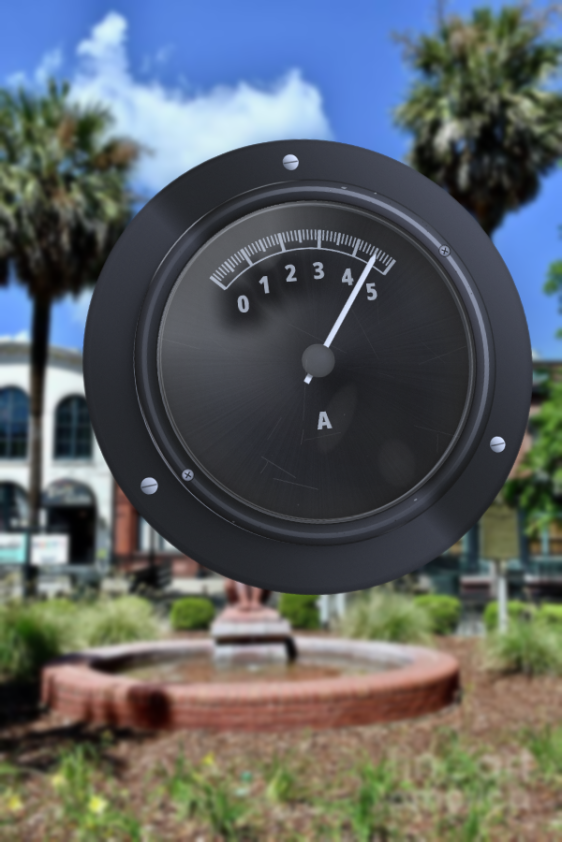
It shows A 4.5
